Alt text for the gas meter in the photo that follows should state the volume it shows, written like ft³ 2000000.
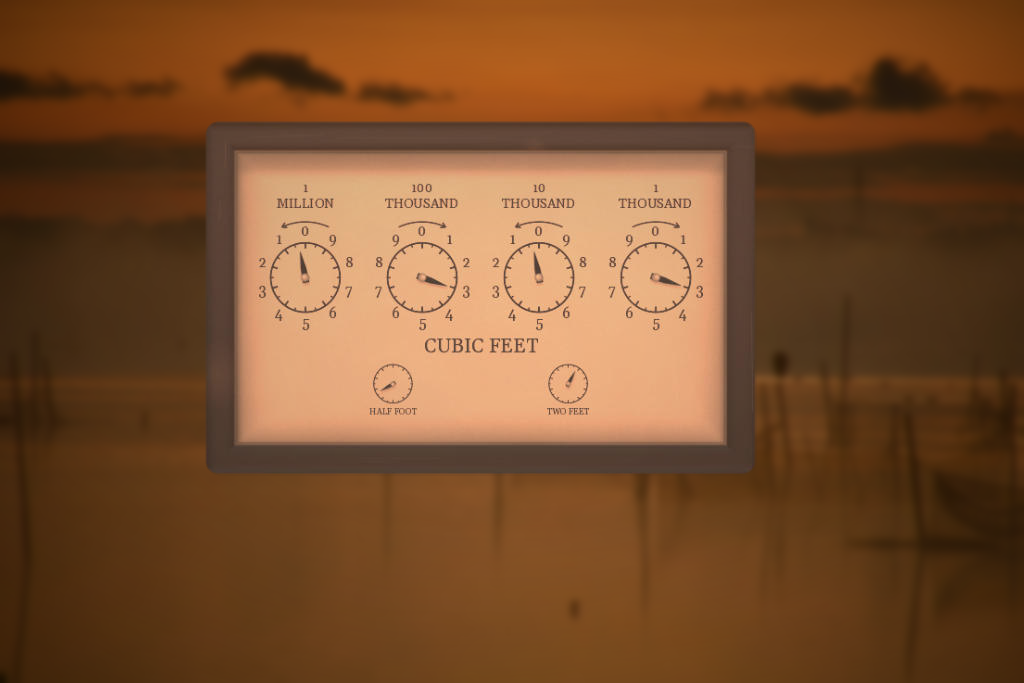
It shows ft³ 30300
